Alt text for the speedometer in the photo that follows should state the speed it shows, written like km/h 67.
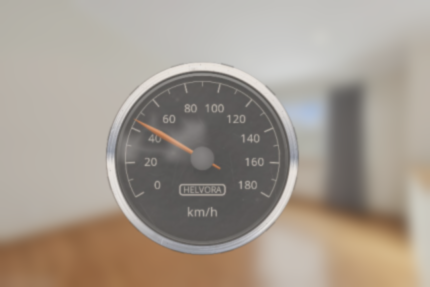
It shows km/h 45
